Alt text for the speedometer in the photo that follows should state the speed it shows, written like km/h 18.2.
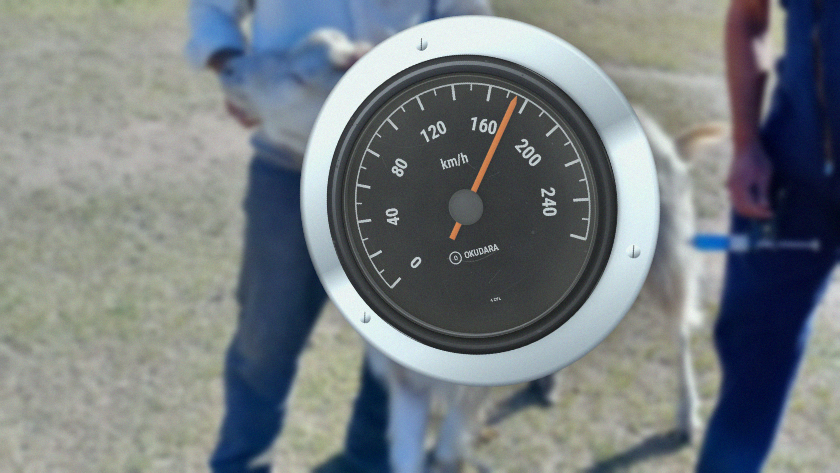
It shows km/h 175
